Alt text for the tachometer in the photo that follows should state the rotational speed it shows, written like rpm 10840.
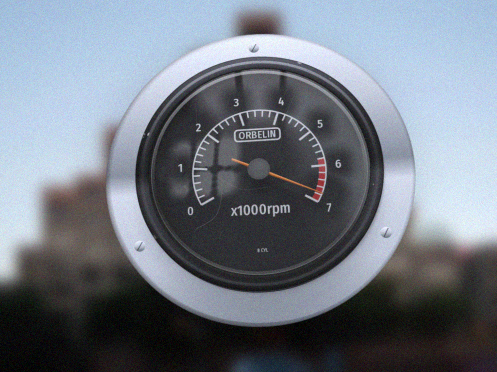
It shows rpm 6800
